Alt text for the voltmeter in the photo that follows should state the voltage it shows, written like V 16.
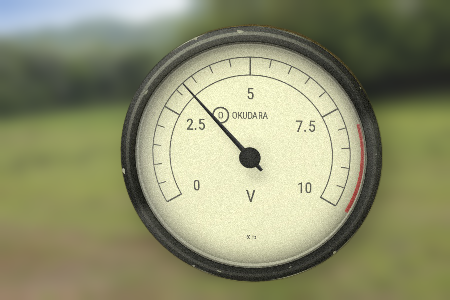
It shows V 3.25
